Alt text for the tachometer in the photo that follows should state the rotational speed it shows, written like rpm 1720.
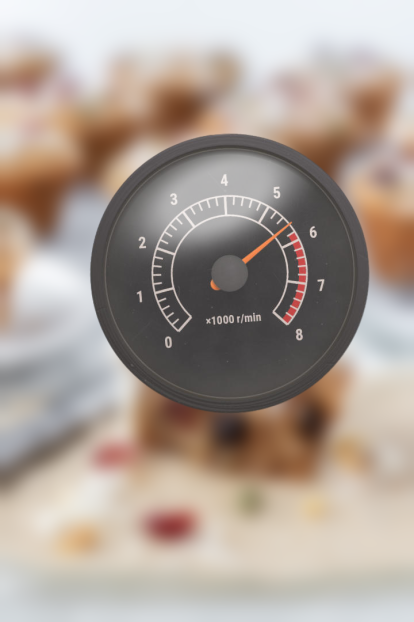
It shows rpm 5600
